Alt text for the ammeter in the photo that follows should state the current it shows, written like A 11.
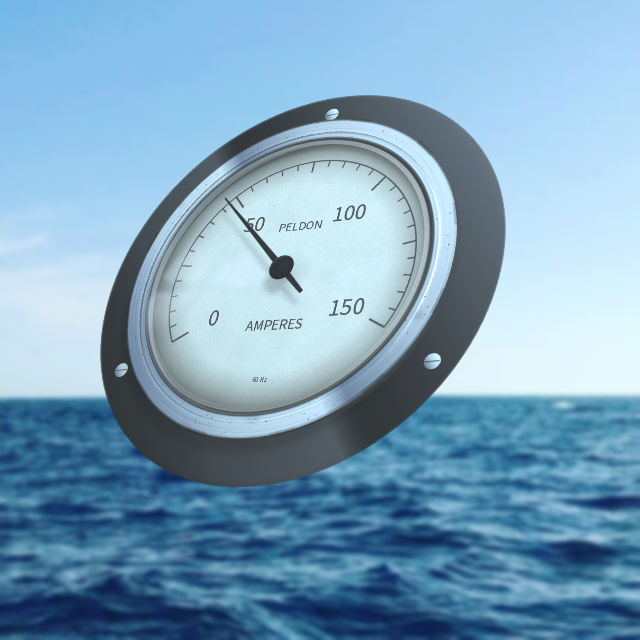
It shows A 47.5
